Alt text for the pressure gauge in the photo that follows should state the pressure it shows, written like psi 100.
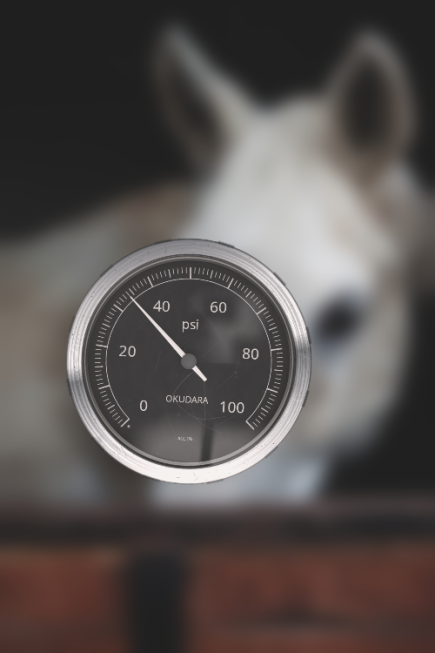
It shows psi 34
